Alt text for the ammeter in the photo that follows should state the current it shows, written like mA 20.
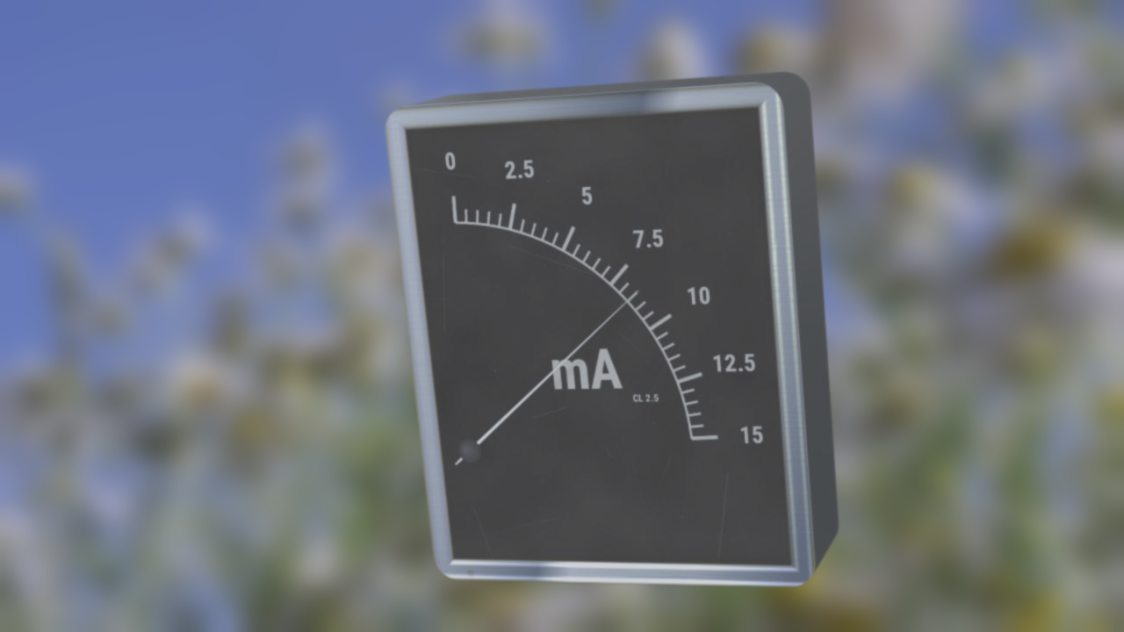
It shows mA 8.5
